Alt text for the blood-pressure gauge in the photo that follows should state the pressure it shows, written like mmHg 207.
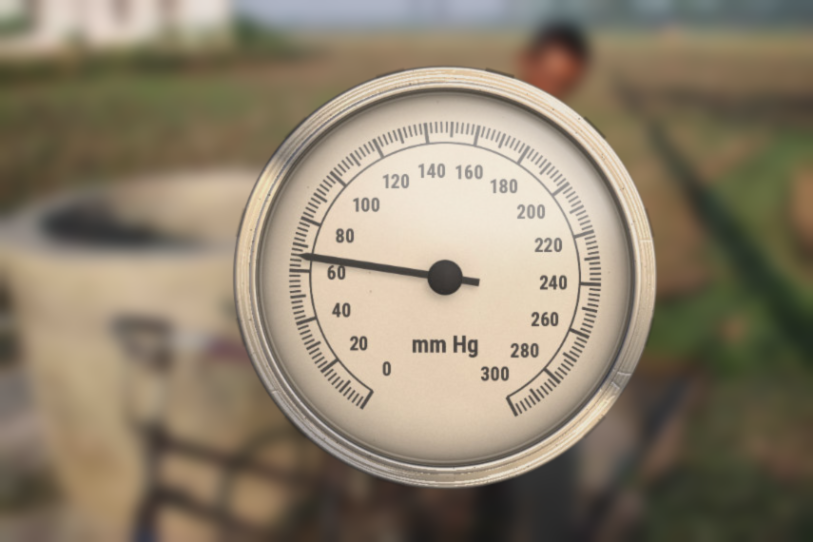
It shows mmHg 66
